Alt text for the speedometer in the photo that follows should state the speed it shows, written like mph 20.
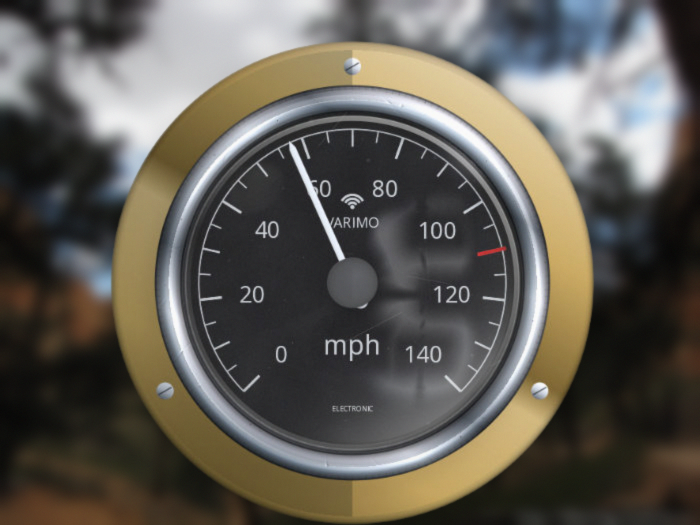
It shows mph 57.5
